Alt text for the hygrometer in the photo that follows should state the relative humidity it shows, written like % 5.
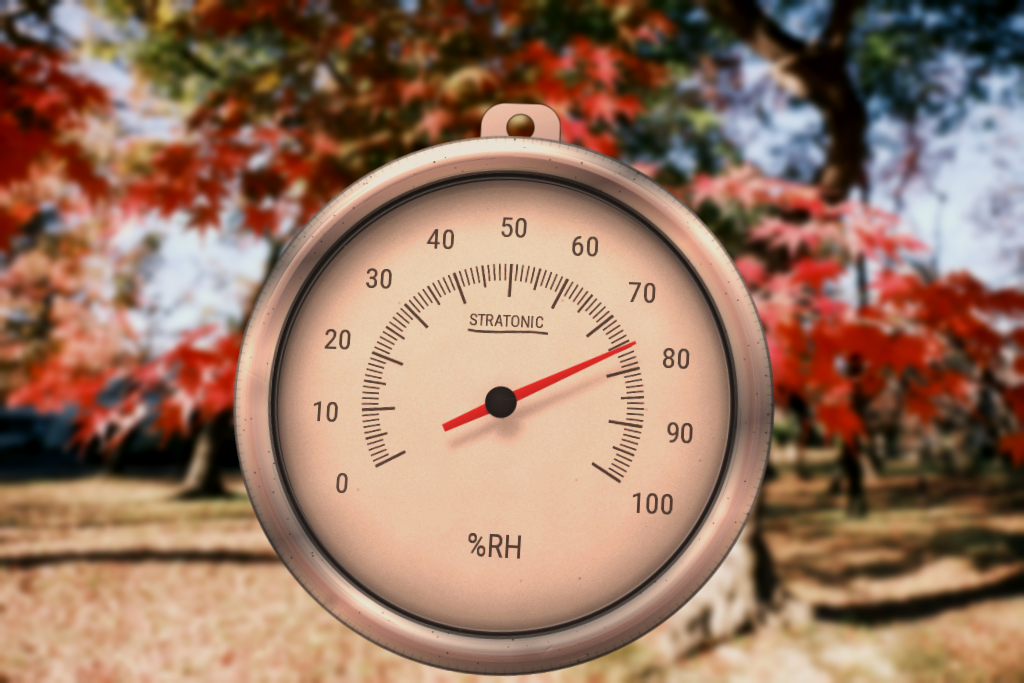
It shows % 76
